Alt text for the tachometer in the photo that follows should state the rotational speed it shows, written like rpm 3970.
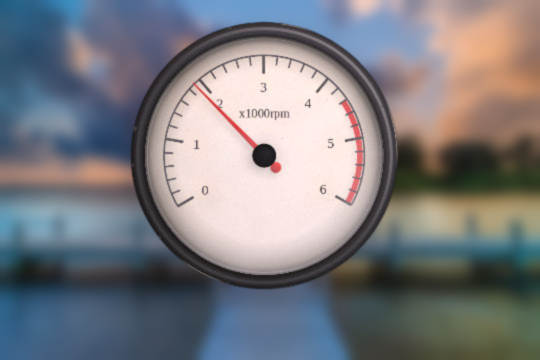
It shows rpm 1900
